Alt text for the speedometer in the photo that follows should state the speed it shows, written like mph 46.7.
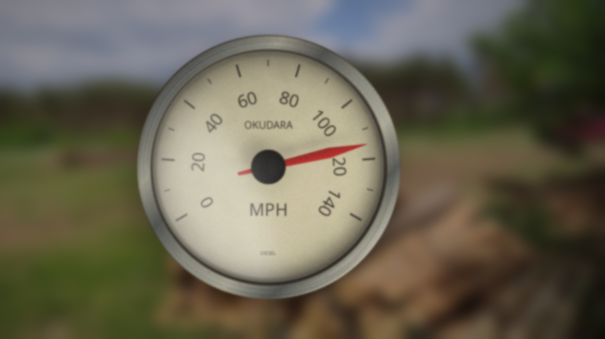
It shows mph 115
